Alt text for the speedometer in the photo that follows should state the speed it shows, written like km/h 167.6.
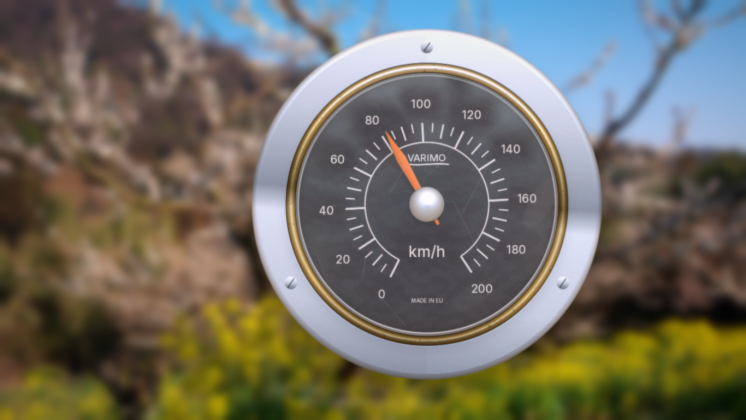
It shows km/h 82.5
